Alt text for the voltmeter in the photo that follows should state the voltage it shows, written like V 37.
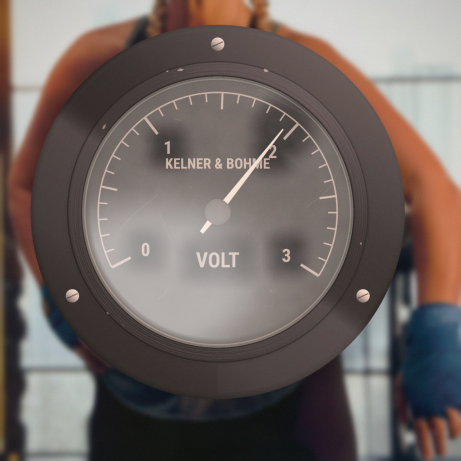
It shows V 1.95
